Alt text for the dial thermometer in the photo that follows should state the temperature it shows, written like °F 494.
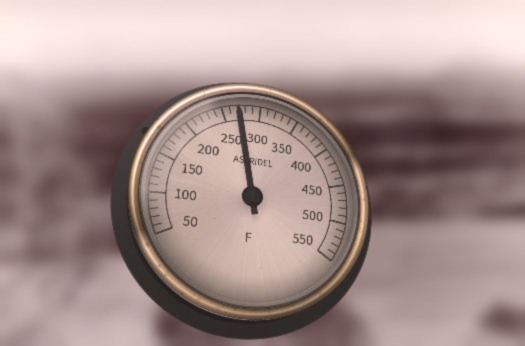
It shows °F 270
